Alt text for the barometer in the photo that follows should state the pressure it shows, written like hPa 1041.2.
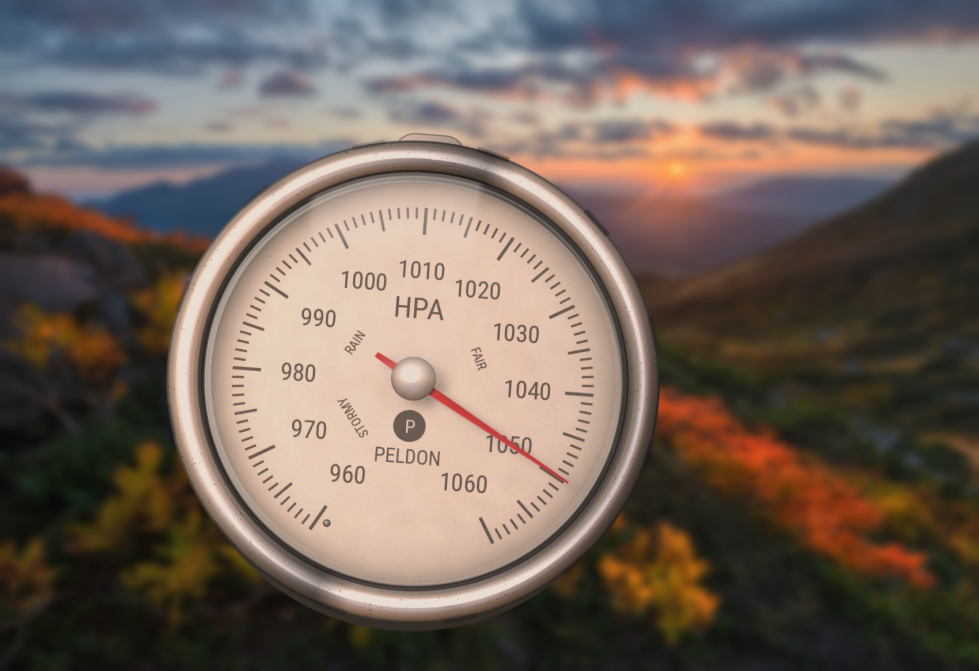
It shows hPa 1050
